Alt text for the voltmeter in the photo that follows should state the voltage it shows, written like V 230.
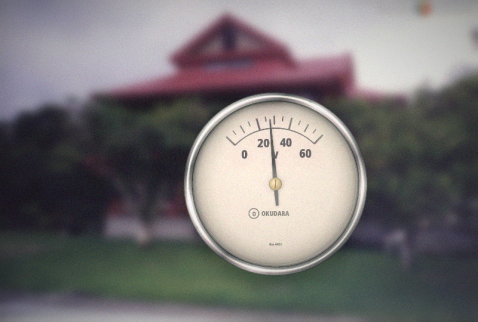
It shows V 27.5
